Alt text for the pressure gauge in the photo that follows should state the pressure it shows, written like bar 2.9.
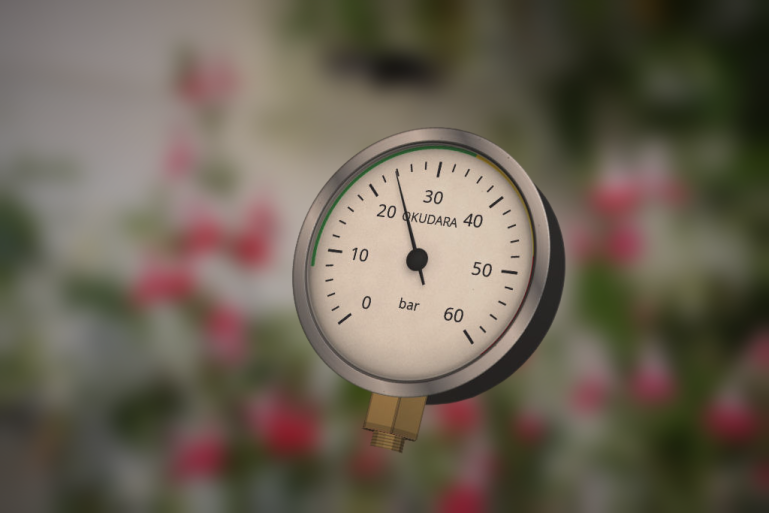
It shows bar 24
